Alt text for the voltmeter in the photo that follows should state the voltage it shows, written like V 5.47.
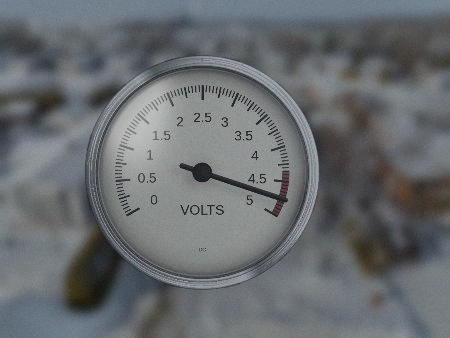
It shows V 4.75
